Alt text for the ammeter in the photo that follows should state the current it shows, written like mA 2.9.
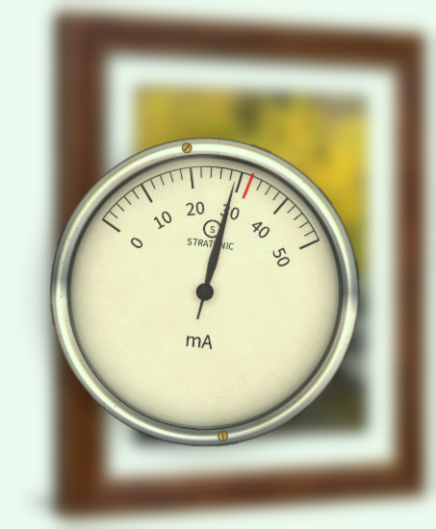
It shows mA 29
